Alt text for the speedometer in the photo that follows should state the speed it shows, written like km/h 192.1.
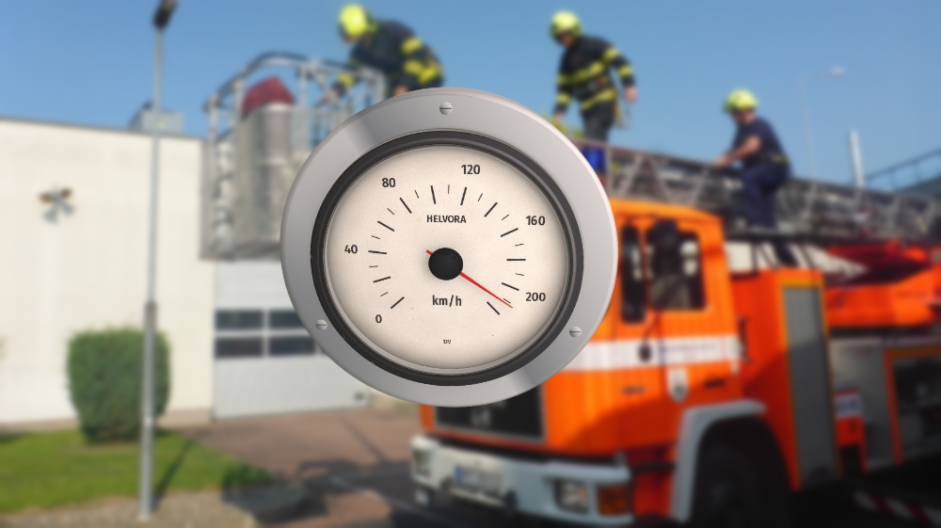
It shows km/h 210
